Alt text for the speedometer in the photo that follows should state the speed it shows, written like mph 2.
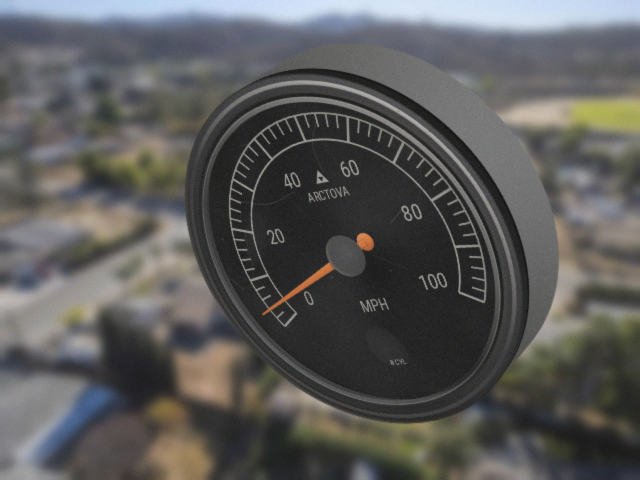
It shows mph 4
